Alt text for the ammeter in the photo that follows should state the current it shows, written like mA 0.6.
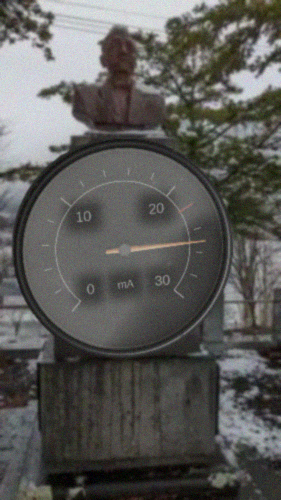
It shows mA 25
